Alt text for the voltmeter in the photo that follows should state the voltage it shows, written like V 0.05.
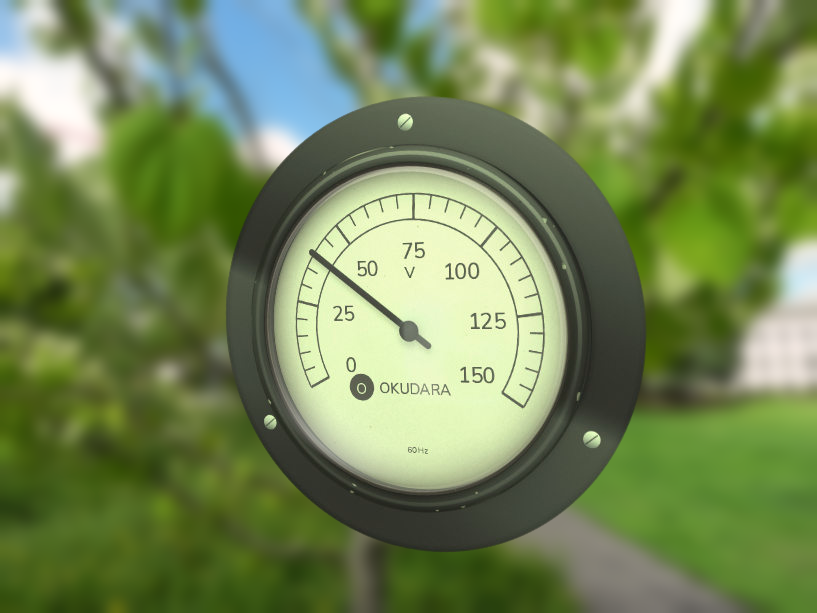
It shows V 40
